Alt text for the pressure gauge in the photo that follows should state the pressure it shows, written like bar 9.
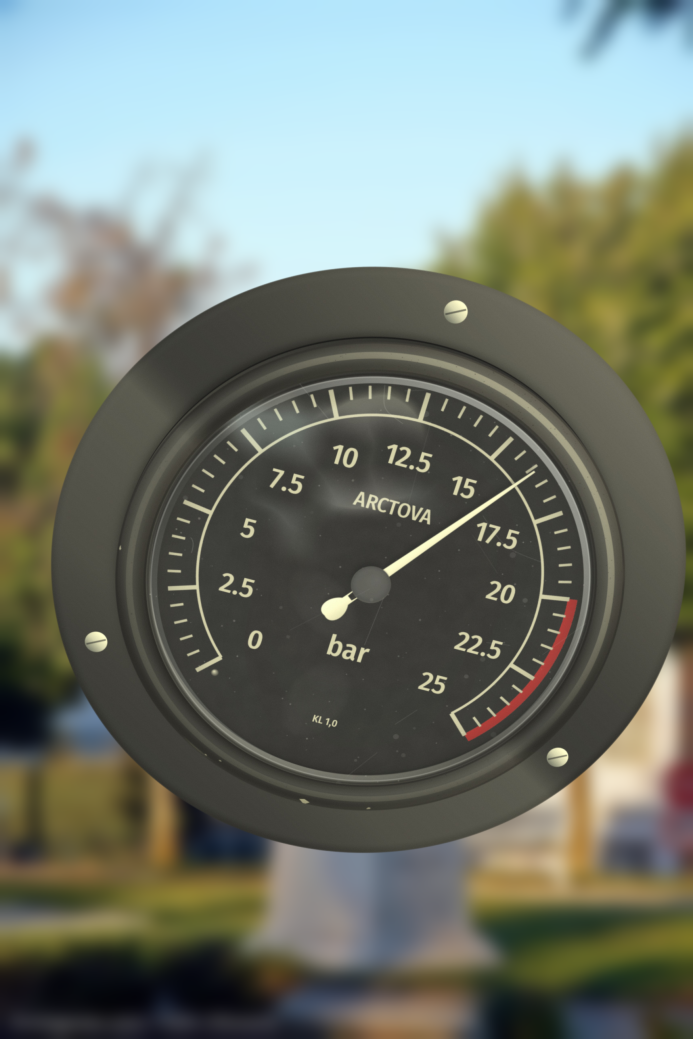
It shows bar 16
